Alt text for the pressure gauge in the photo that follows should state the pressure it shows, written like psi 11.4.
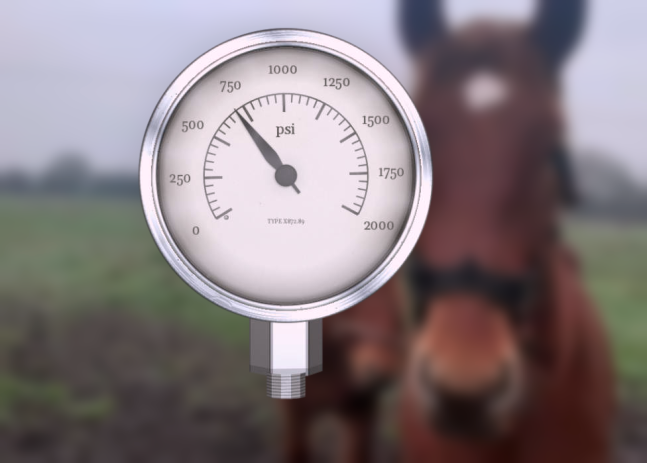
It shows psi 700
